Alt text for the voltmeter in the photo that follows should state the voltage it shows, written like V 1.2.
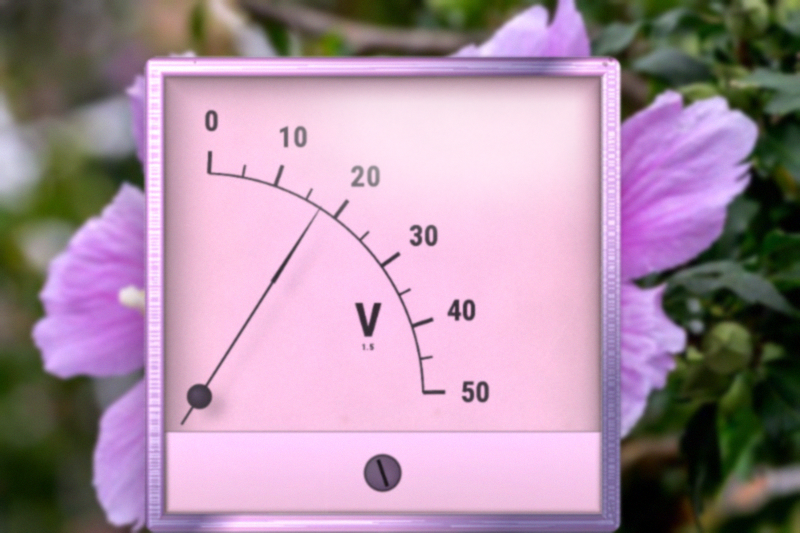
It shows V 17.5
